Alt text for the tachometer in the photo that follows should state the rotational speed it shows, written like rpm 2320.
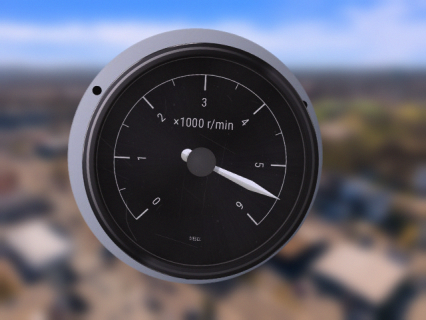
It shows rpm 5500
